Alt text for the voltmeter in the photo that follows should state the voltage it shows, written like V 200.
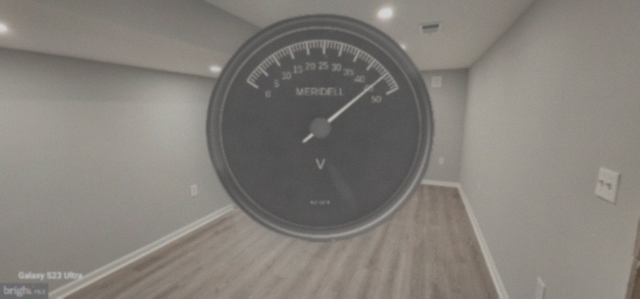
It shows V 45
